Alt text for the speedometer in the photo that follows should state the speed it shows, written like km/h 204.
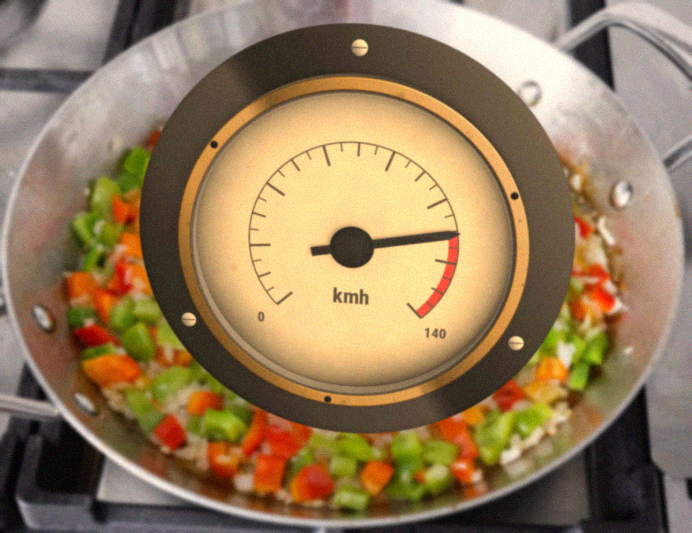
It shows km/h 110
